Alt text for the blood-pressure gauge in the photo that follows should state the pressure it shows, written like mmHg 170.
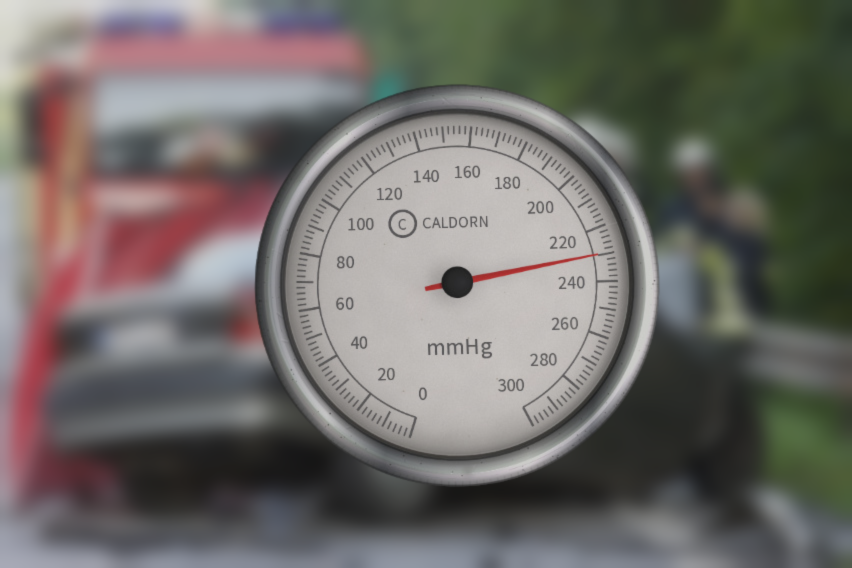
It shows mmHg 230
